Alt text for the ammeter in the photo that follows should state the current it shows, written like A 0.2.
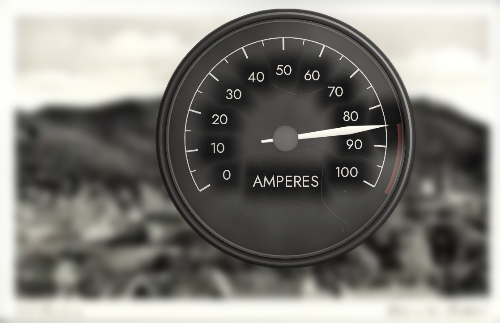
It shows A 85
